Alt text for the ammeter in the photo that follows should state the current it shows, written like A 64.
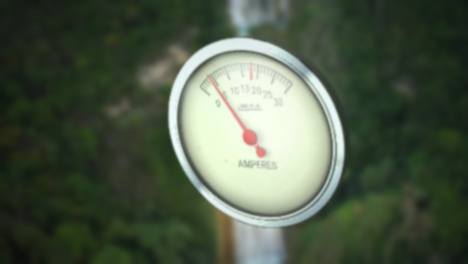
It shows A 5
